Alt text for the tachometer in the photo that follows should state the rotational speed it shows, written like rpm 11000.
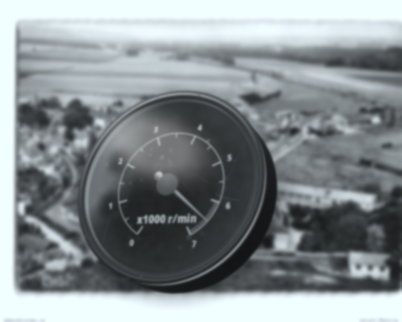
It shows rpm 6500
